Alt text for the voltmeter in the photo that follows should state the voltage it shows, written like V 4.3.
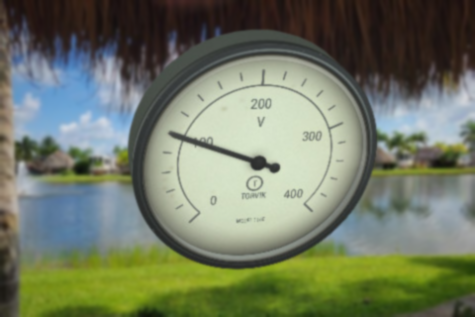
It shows V 100
